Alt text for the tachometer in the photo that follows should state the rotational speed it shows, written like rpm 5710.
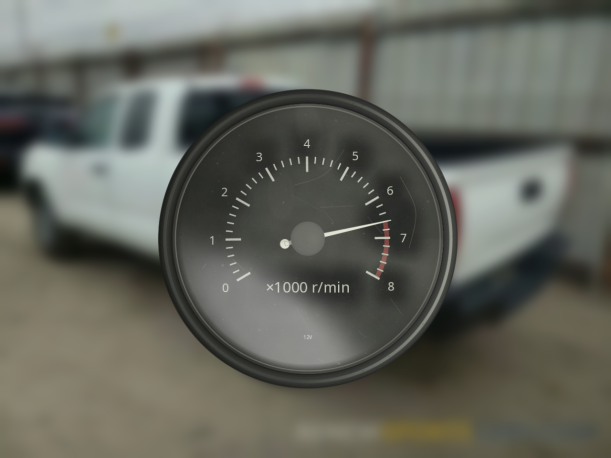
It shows rpm 6600
